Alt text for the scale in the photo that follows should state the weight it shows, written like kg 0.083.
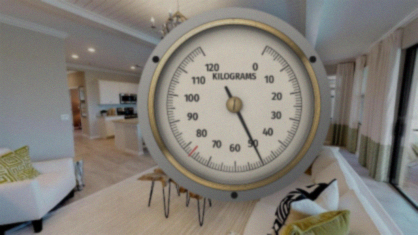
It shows kg 50
